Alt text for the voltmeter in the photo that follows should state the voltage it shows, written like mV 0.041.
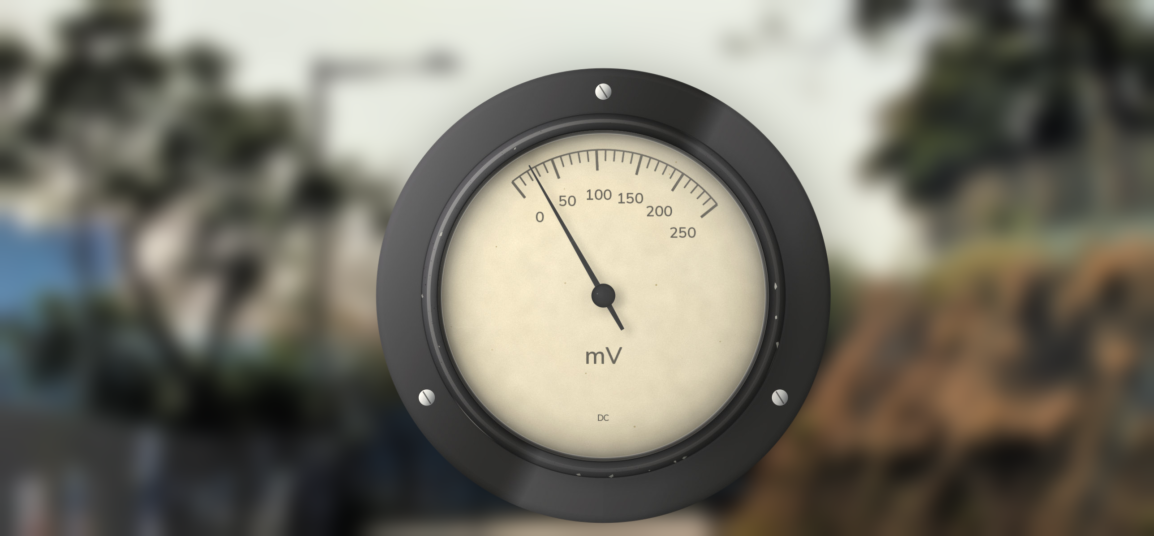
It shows mV 25
